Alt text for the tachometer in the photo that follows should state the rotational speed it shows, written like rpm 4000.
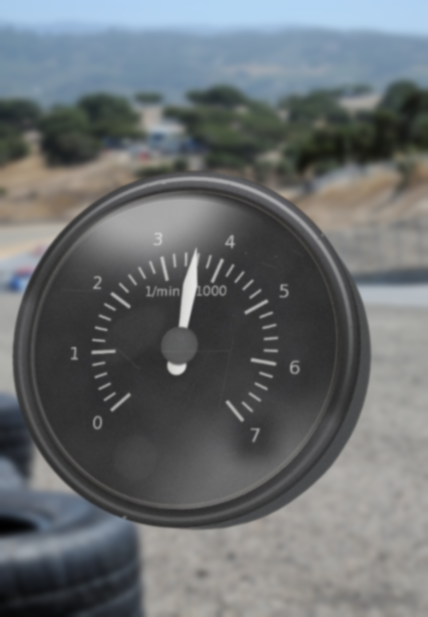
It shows rpm 3600
